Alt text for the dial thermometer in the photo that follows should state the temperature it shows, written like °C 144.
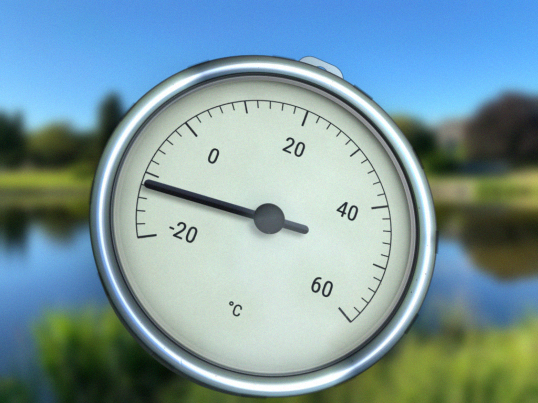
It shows °C -12
